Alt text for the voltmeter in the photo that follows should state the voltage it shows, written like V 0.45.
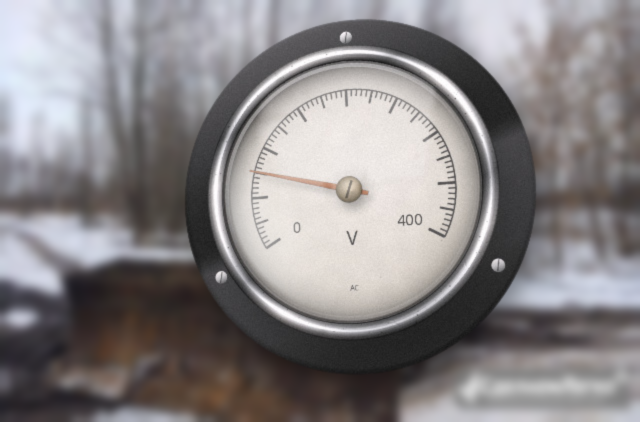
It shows V 75
